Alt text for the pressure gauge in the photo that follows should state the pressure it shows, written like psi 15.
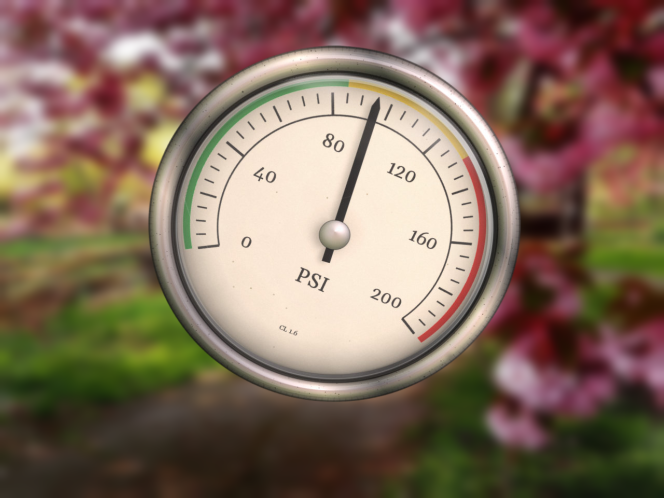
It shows psi 95
